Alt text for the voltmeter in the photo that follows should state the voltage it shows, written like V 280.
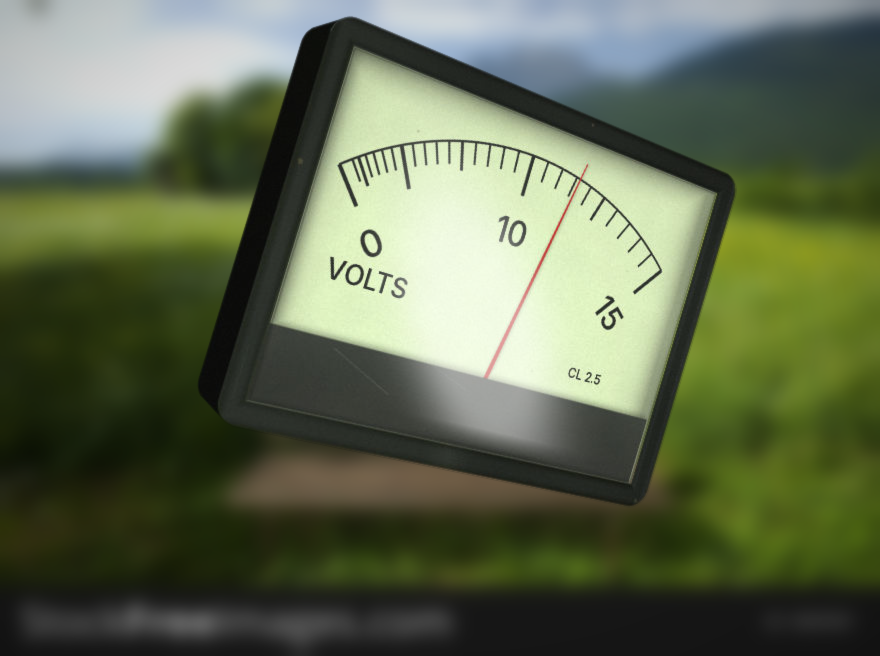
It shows V 11.5
